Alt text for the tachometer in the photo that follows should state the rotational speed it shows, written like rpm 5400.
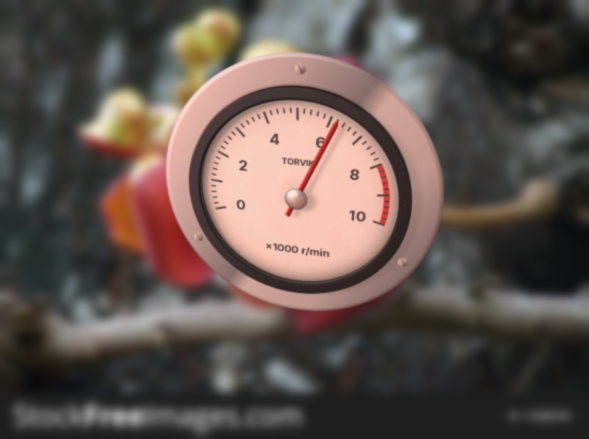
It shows rpm 6200
